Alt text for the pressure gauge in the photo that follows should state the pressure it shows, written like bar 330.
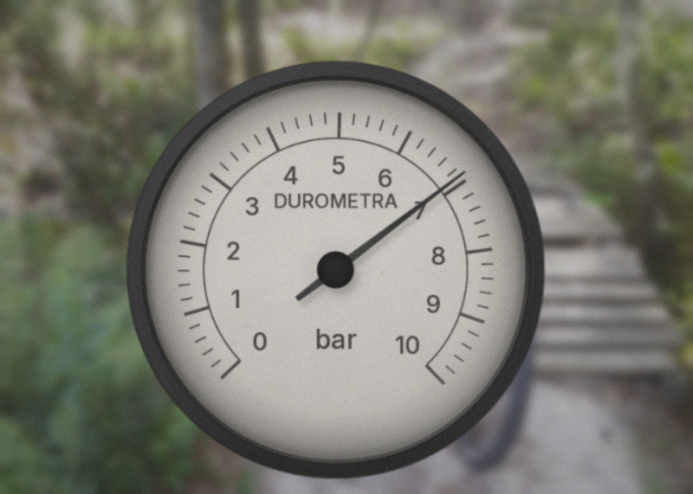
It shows bar 6.9
